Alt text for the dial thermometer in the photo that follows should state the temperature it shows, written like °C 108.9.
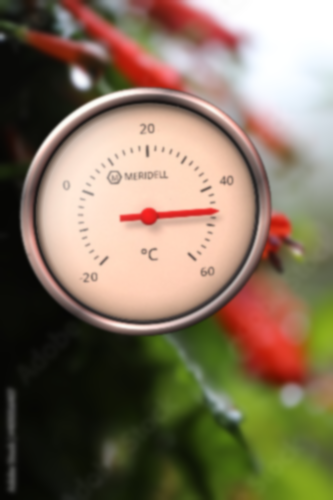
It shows °C 46
